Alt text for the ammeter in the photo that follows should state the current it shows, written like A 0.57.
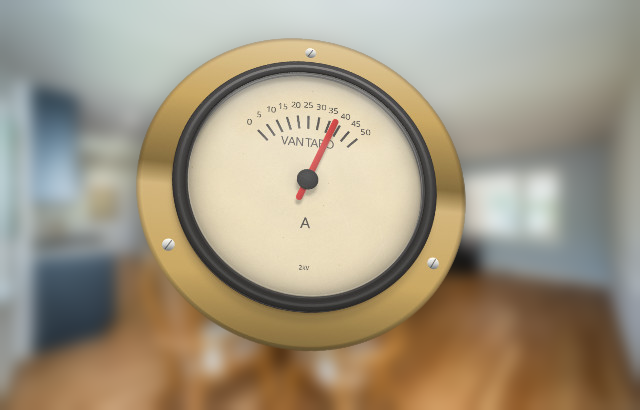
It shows A 37.5
